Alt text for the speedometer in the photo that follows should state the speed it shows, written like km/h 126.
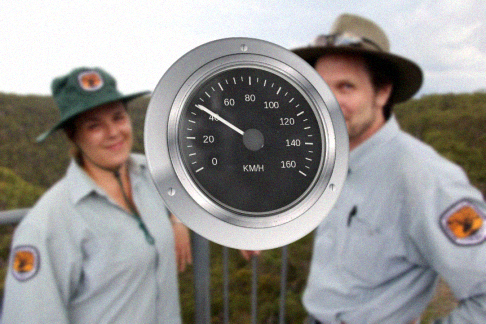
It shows km/h 40
